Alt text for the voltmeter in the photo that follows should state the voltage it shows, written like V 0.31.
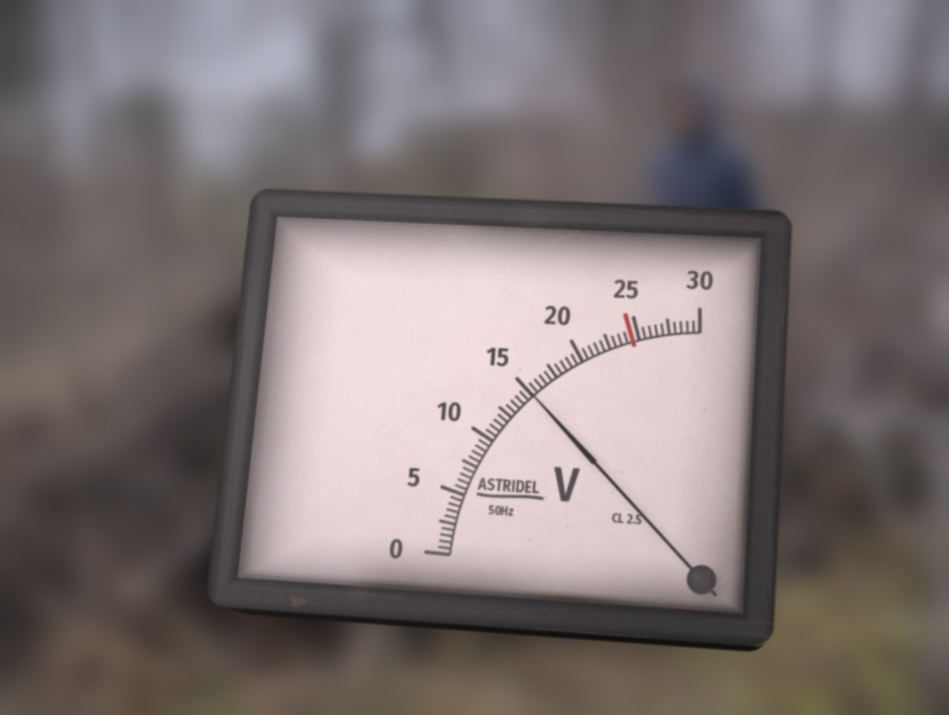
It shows V 15
